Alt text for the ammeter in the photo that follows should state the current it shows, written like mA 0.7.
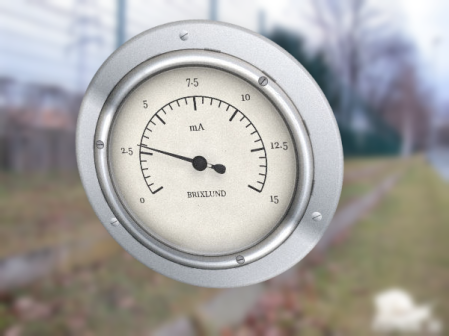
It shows mA 3
